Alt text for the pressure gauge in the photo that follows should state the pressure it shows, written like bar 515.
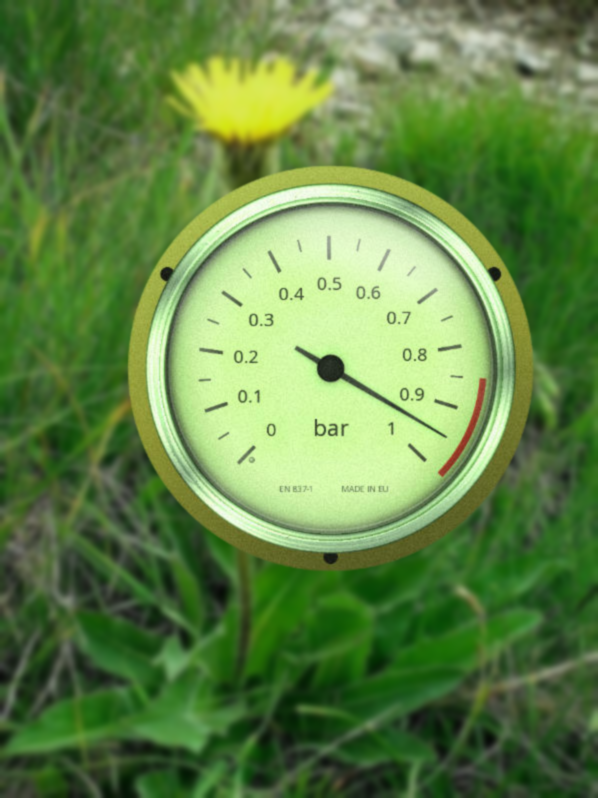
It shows bar 0.95
